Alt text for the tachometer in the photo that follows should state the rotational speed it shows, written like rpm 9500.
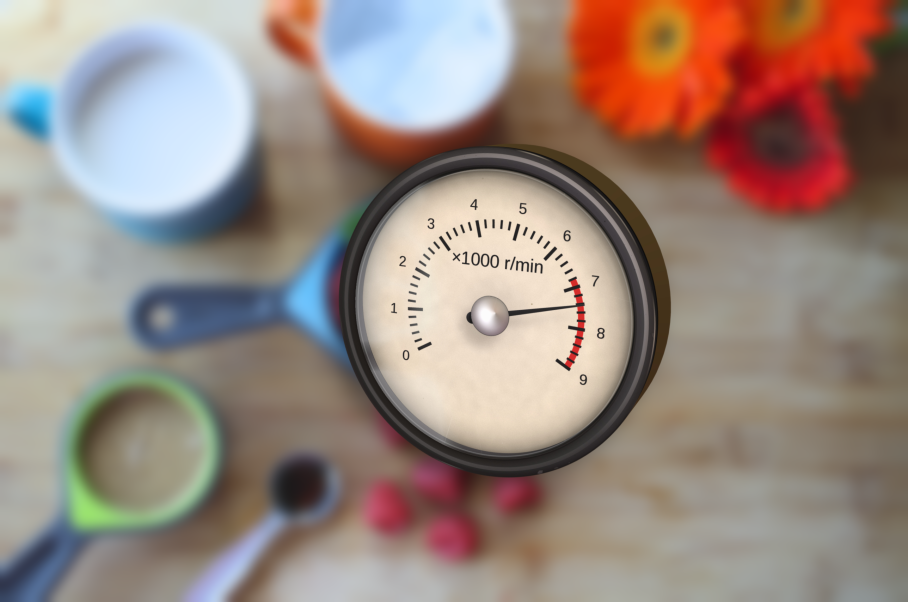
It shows rpm 7400
